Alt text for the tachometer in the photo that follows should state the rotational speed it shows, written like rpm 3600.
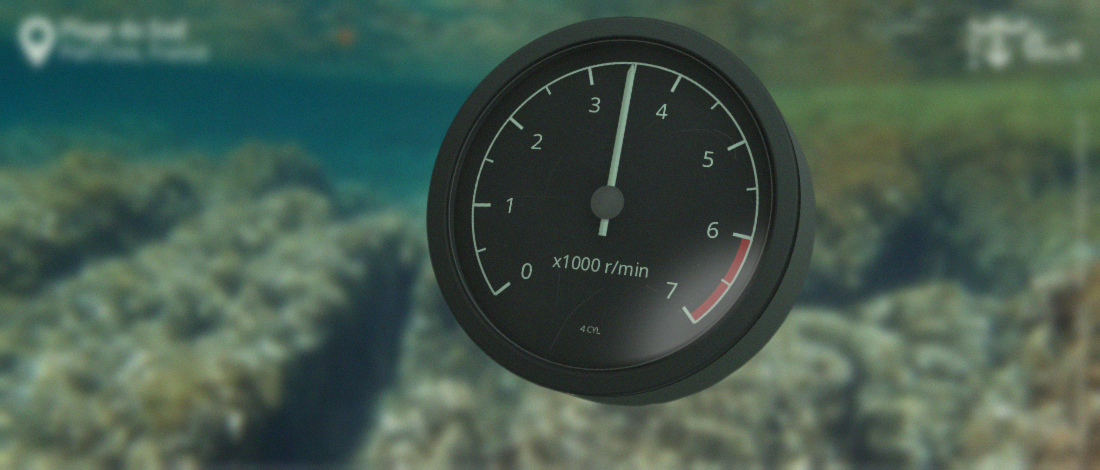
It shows rpm 3500
